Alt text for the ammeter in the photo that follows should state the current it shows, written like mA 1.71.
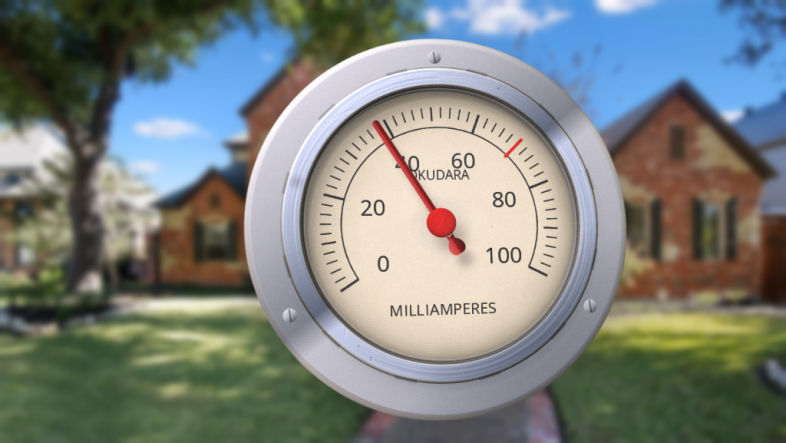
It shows mA 38
